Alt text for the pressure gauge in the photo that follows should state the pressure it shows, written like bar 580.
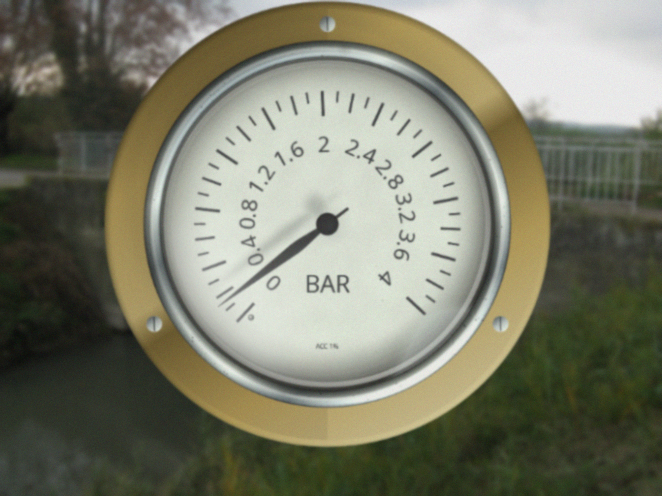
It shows bar 0.15
